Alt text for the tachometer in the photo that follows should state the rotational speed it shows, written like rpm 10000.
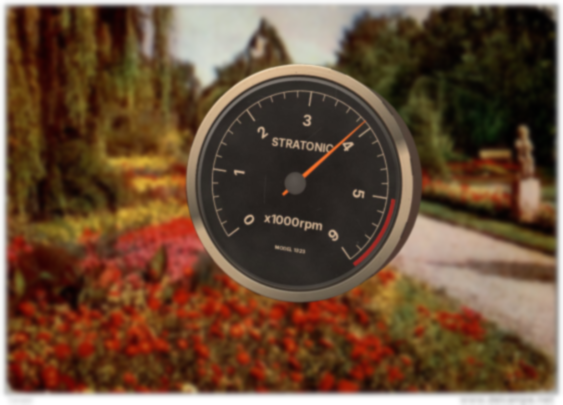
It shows rpm 3900
